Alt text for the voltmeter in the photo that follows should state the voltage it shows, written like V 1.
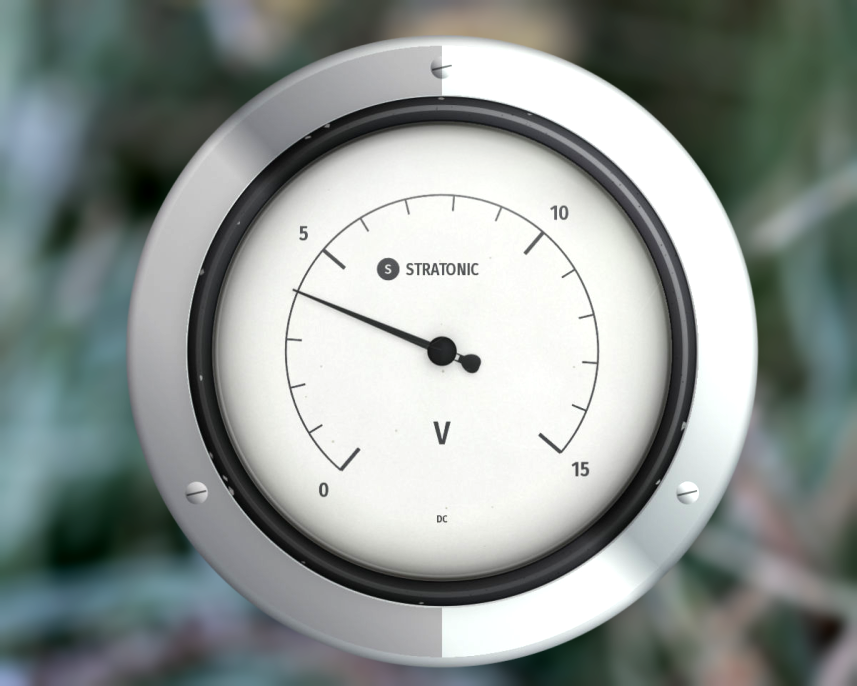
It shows V 4
